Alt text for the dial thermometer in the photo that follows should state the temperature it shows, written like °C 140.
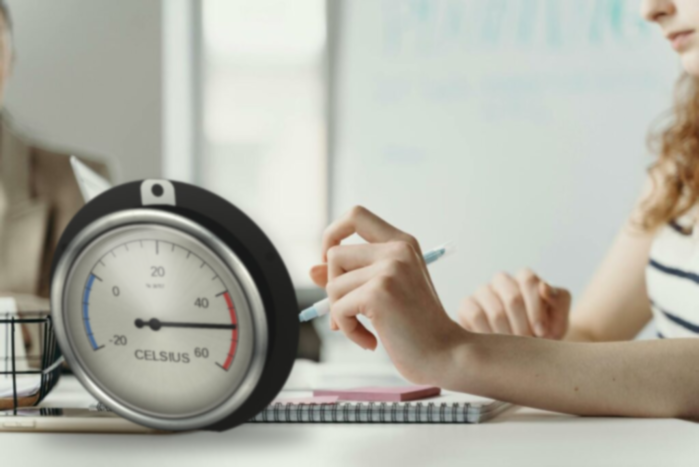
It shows °C 48
